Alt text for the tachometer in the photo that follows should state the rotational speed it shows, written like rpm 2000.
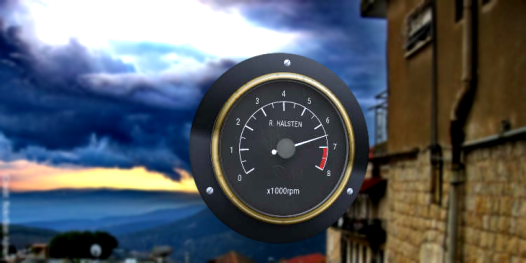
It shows rpm 6500
